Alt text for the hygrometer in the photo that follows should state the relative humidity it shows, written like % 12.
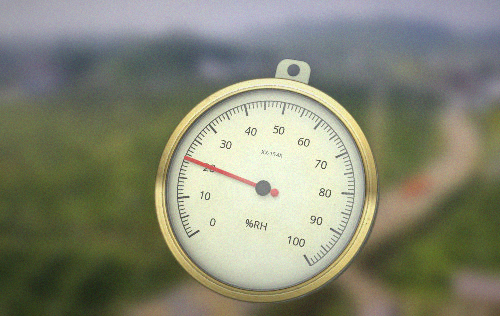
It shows % 20
